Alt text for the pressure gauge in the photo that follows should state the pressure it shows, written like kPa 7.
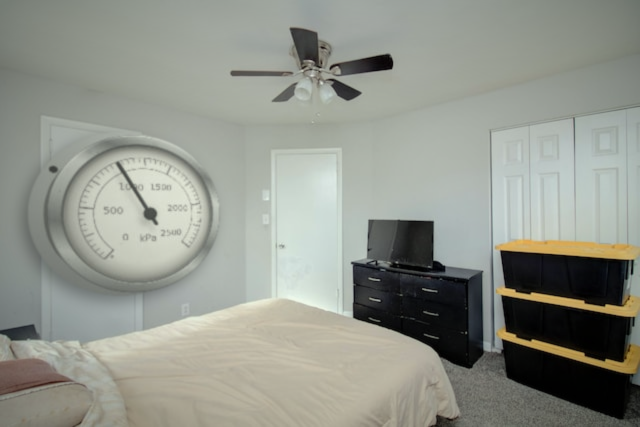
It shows kPa 1000
